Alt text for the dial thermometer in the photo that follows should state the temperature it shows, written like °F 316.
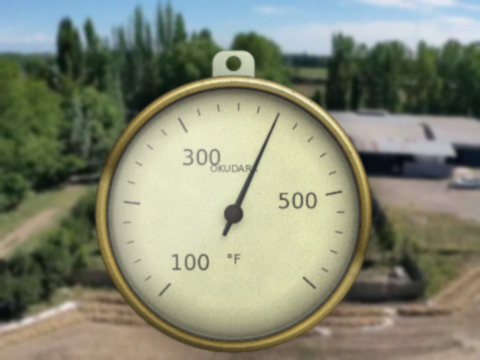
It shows °F 400
